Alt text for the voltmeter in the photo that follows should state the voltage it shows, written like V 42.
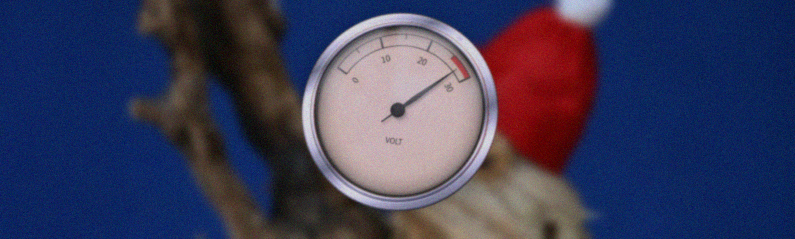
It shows V 27.5
